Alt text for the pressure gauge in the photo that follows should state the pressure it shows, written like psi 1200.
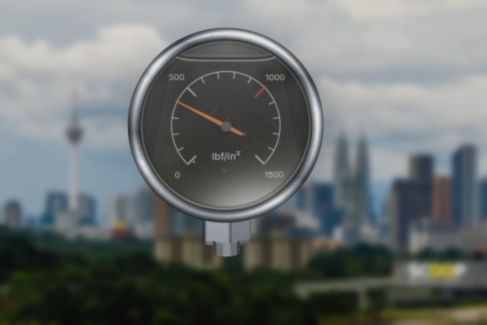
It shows psi 400
